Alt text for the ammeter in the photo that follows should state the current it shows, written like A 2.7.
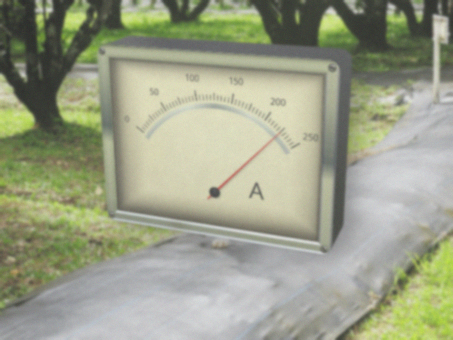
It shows A 225
